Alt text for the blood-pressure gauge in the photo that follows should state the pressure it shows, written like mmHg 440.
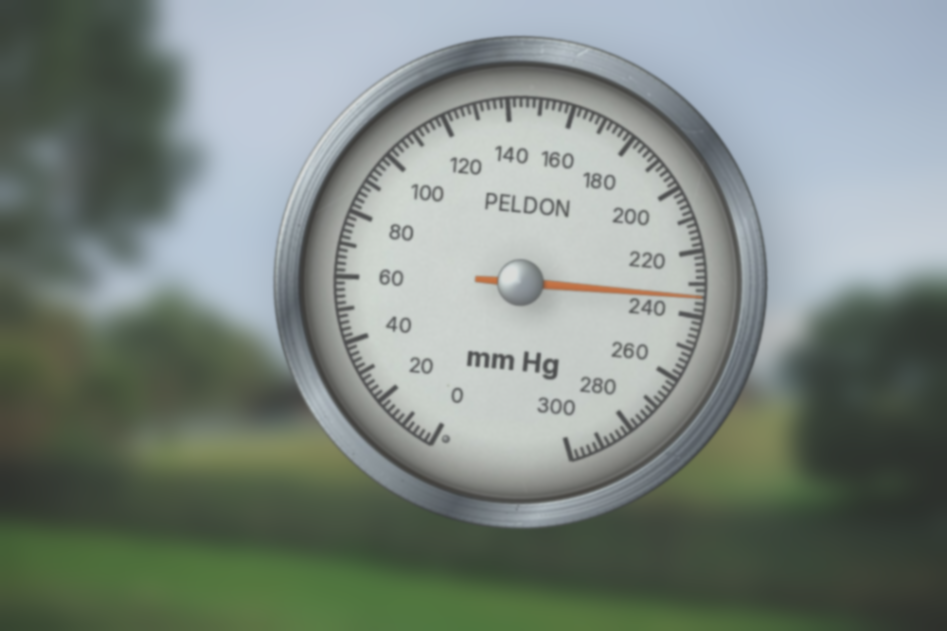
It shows mmHg 234
